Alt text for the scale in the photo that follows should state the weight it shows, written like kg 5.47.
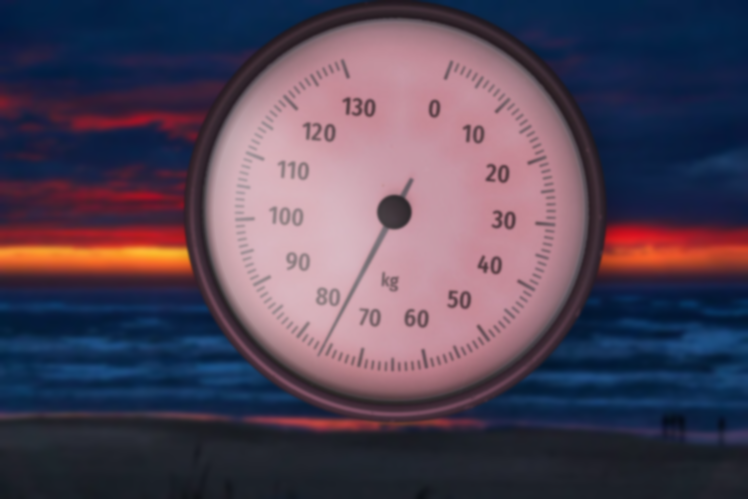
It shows kg 76
